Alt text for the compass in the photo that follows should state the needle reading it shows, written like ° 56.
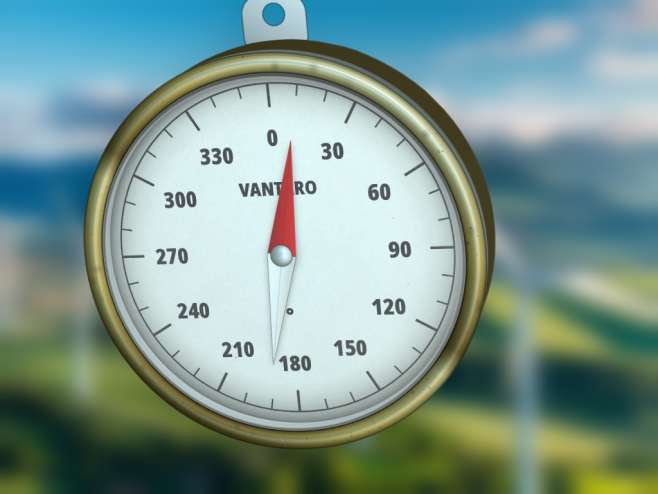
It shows ° 10
